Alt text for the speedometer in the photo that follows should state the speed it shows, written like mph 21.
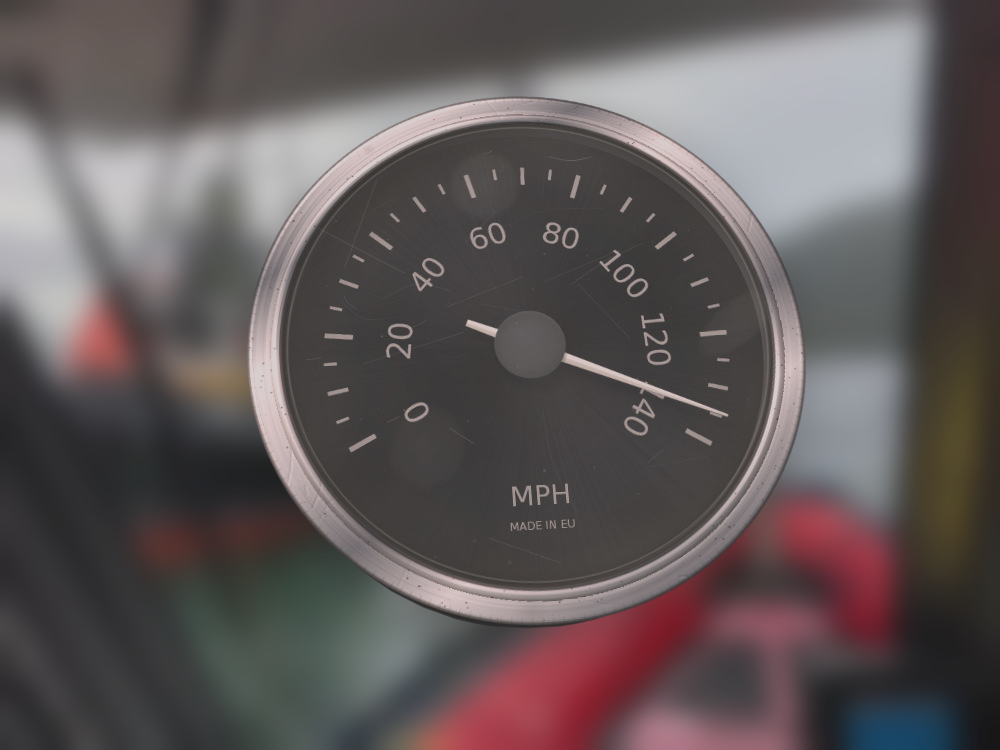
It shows mph 135
